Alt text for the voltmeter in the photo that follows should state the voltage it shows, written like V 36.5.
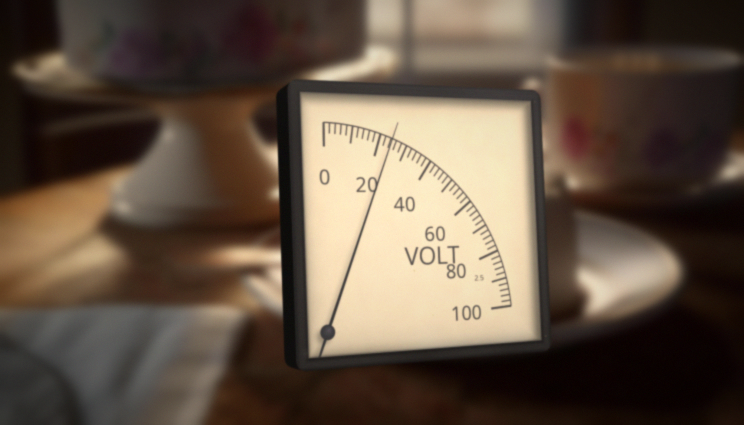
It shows V 24
